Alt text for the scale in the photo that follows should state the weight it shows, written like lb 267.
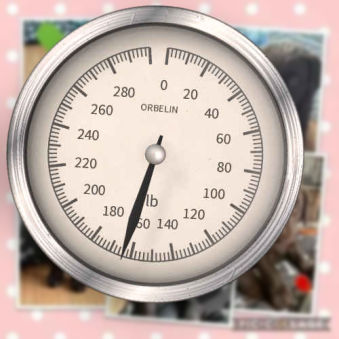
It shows lb 164
